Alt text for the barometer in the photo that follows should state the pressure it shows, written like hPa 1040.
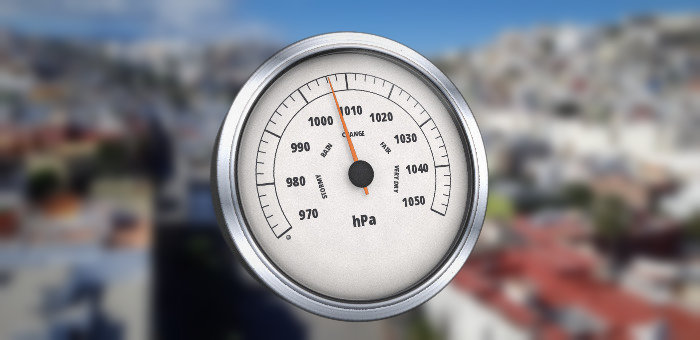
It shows hPa 1006
